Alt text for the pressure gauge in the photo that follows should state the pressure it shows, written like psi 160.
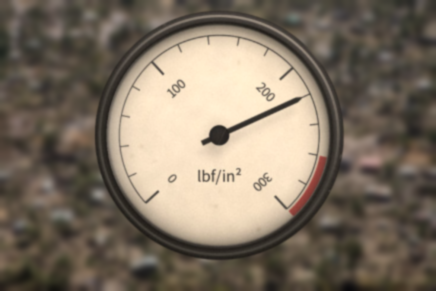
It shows psi 220
